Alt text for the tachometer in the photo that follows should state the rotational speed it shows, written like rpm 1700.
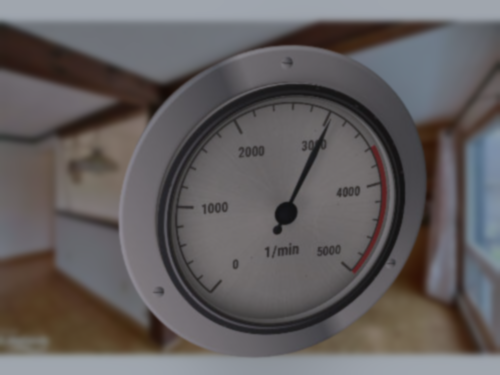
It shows rpm 3000
